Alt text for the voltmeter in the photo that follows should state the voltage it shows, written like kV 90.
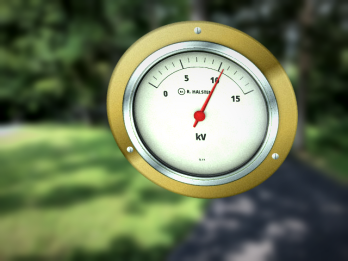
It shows kV 10.5
